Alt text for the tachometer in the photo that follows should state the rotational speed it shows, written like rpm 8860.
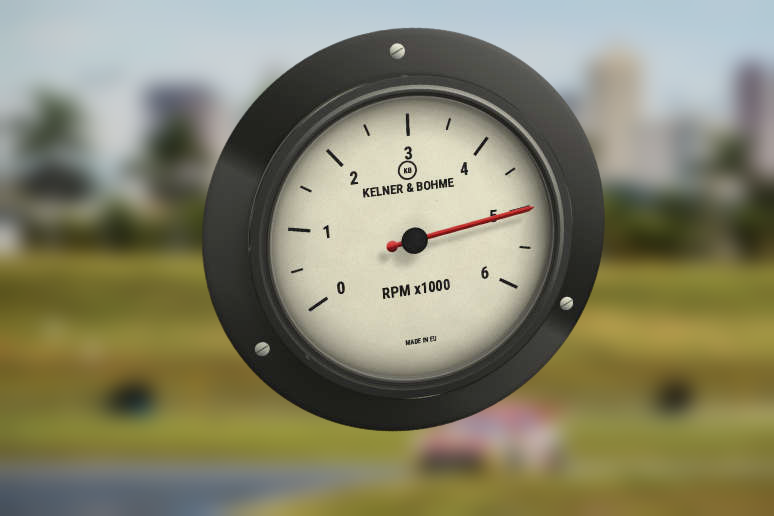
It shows rpm 5000
